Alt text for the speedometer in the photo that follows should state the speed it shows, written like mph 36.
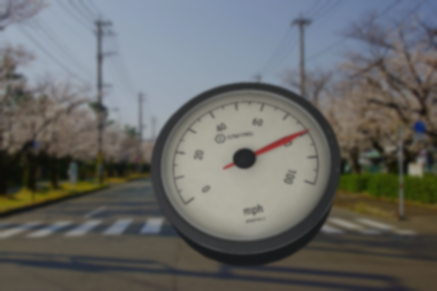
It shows mph 80
